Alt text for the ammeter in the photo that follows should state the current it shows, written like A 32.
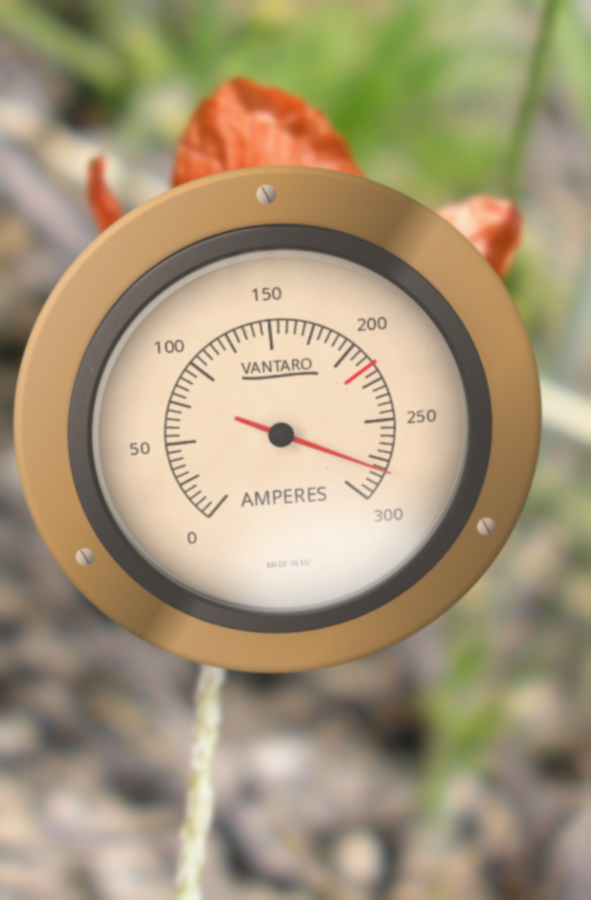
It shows A 280
